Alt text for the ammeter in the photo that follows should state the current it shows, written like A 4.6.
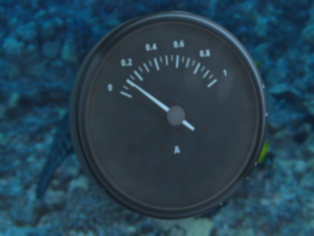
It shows A 0.1
